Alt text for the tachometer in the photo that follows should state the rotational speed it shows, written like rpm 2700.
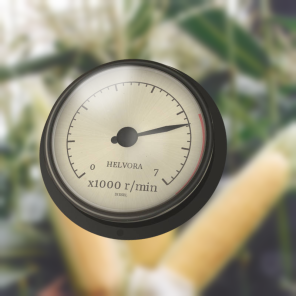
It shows rpm 5400
